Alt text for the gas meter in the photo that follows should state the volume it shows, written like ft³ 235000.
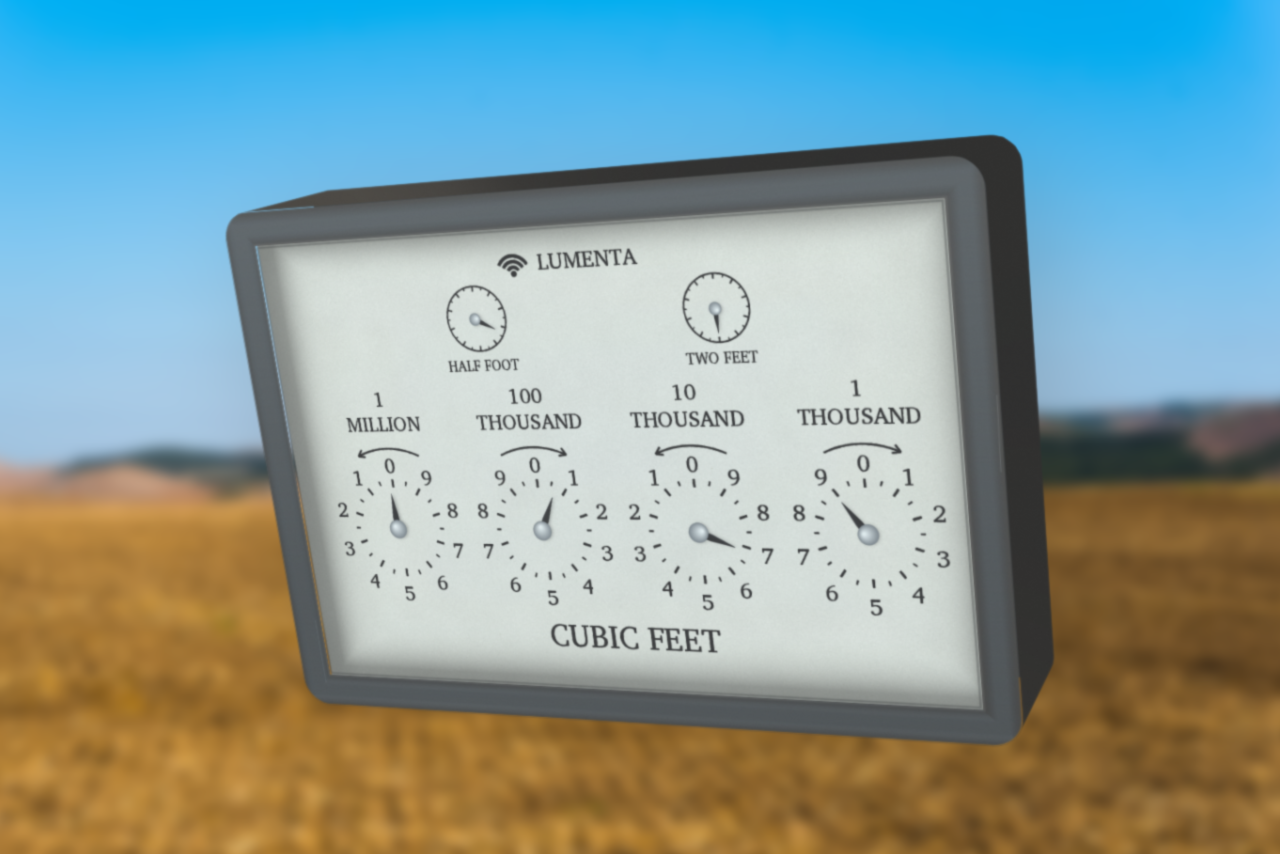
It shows ft³ 6900
